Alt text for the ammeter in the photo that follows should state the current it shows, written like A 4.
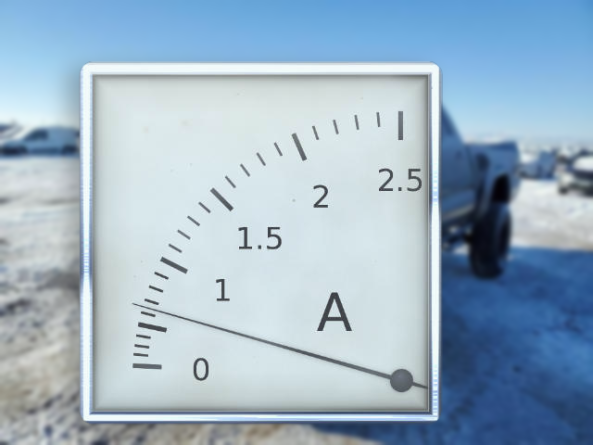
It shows A 0.65
